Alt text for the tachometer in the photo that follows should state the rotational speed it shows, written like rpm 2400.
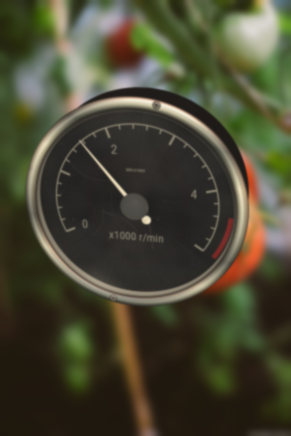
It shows rpm 1600
